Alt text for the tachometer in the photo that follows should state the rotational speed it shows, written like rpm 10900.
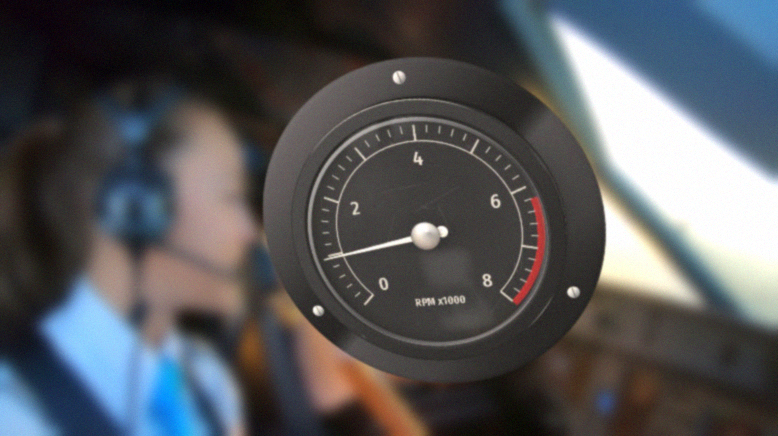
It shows rpm 1000
